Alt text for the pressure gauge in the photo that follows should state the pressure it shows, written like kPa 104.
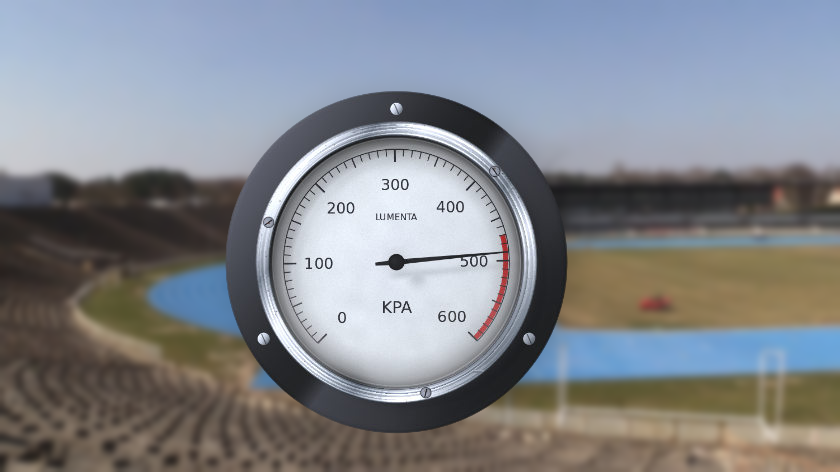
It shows kPa 490
